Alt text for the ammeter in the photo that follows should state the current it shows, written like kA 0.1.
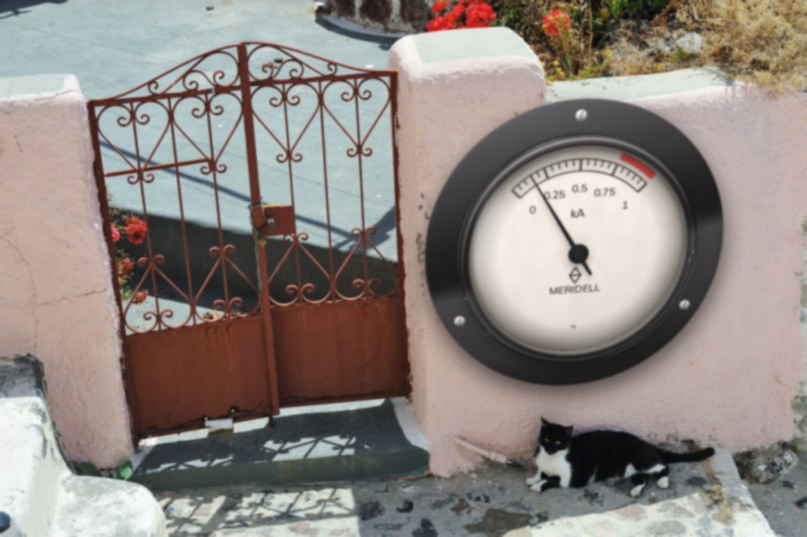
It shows kA 0.15
